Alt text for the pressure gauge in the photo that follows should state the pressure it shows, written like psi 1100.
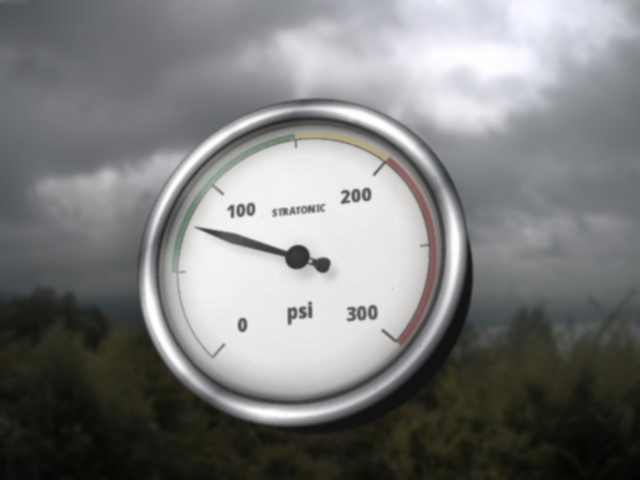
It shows psi 75
